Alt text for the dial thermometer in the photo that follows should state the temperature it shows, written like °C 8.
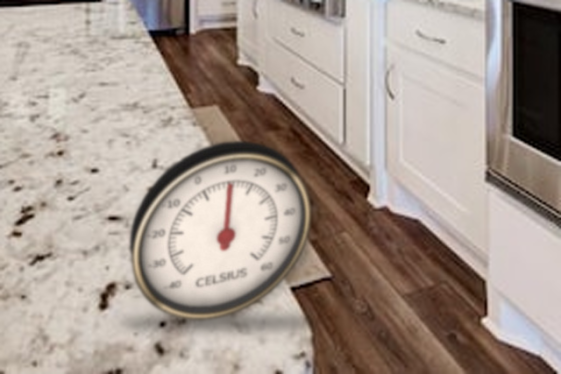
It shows °C 10
